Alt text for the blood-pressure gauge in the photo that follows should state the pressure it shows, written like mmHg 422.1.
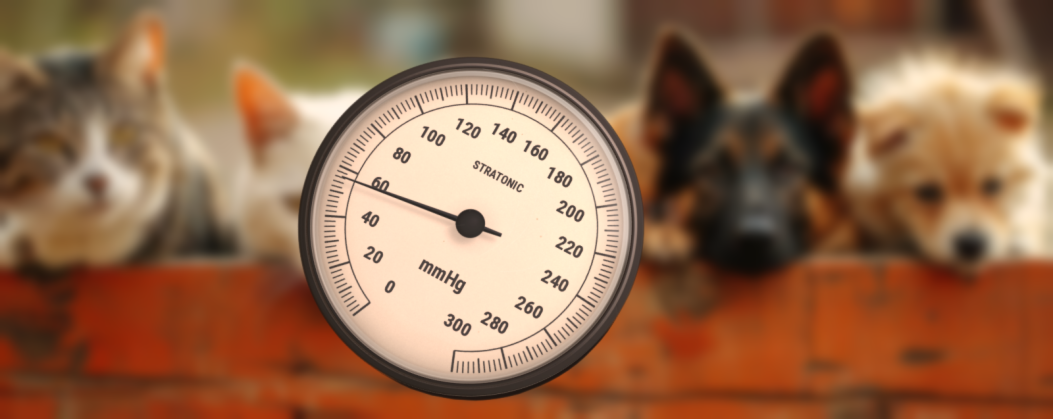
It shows mmHg 56
